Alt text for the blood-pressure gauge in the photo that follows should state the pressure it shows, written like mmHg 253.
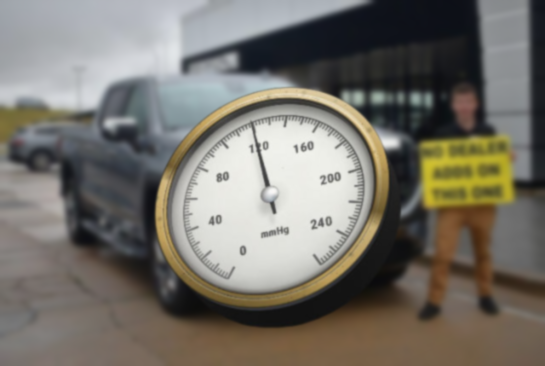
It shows mmHg 120
